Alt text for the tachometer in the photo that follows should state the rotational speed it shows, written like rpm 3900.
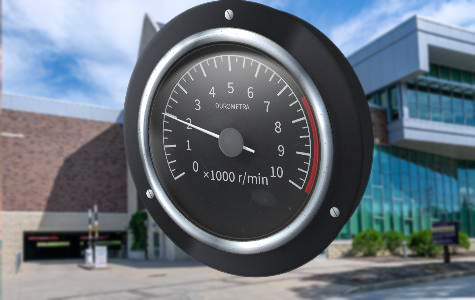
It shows rpm 2000
